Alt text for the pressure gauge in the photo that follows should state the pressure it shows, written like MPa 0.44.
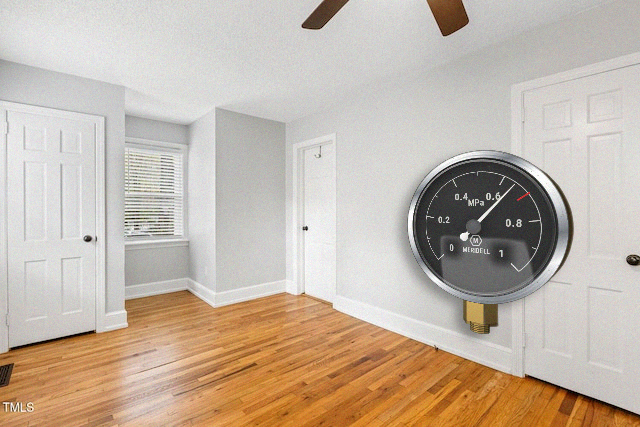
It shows MPa 0.65
